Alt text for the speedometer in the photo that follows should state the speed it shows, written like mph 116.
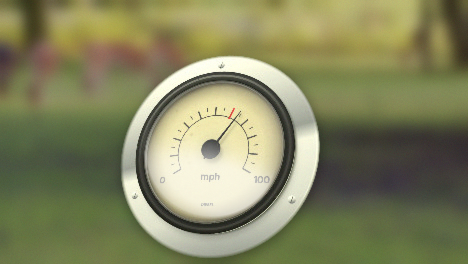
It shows mph 65
